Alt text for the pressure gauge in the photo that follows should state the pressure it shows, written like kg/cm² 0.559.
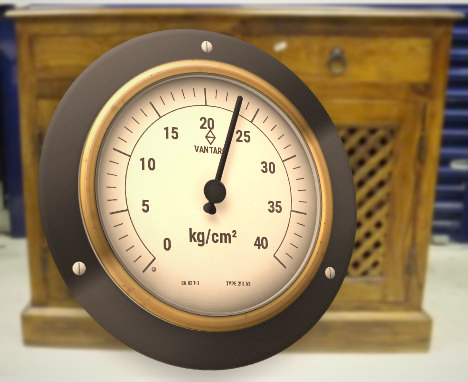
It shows kg/cm² 23
